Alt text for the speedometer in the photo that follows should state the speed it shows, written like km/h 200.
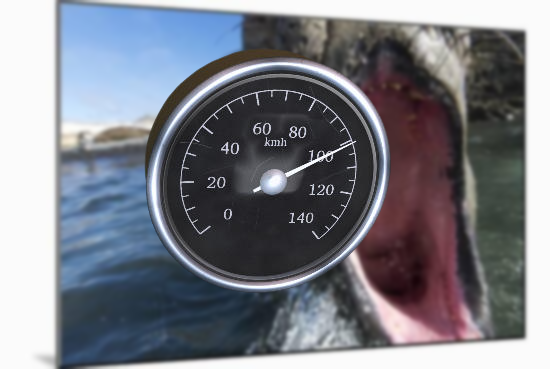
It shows km/h 100
